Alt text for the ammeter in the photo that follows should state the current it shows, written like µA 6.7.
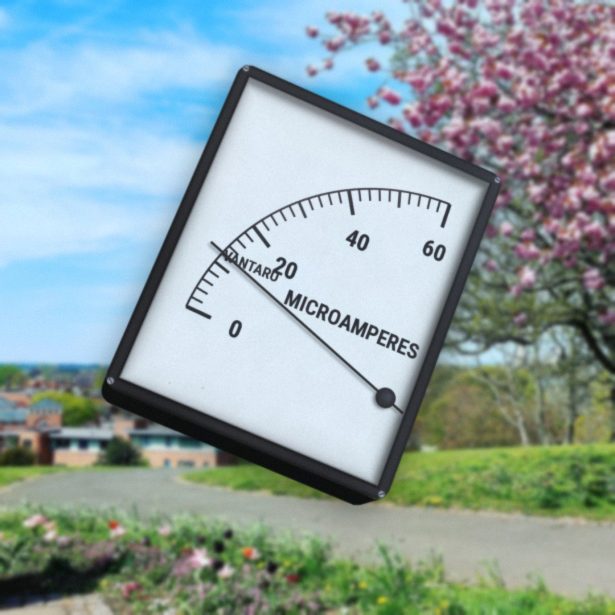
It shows µA 12
